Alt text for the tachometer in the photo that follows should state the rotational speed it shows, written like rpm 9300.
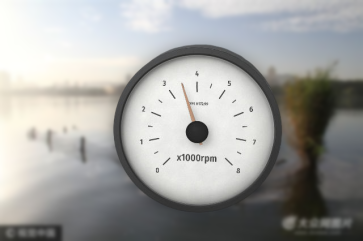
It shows rpm 3500
